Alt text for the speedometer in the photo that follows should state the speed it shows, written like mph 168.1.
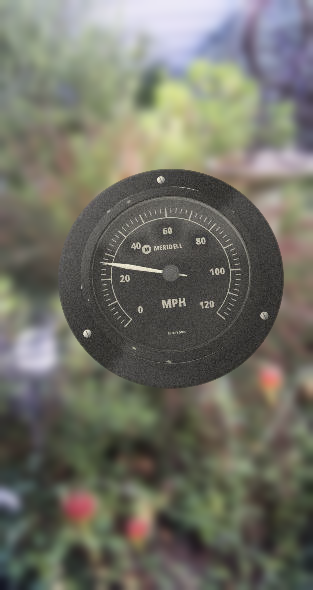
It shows mph 26
